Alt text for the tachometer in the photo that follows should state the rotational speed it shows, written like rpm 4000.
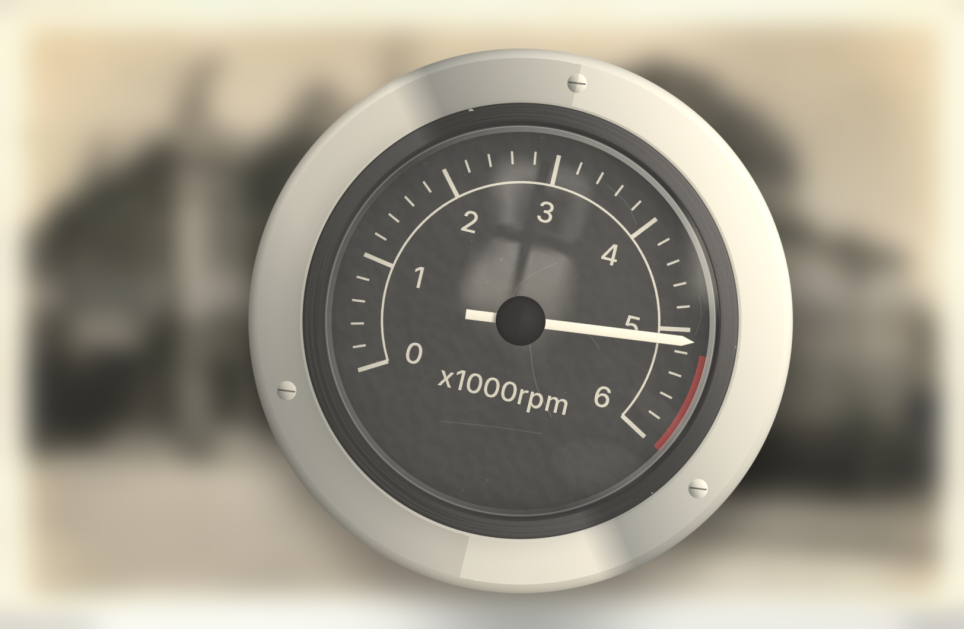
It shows rpm 5100
